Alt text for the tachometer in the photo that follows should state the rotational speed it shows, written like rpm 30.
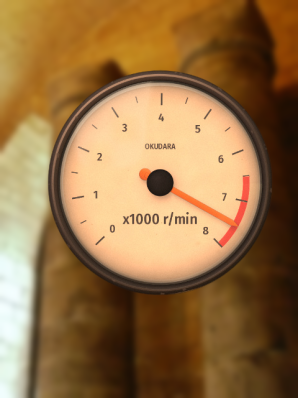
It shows rpm 7500
